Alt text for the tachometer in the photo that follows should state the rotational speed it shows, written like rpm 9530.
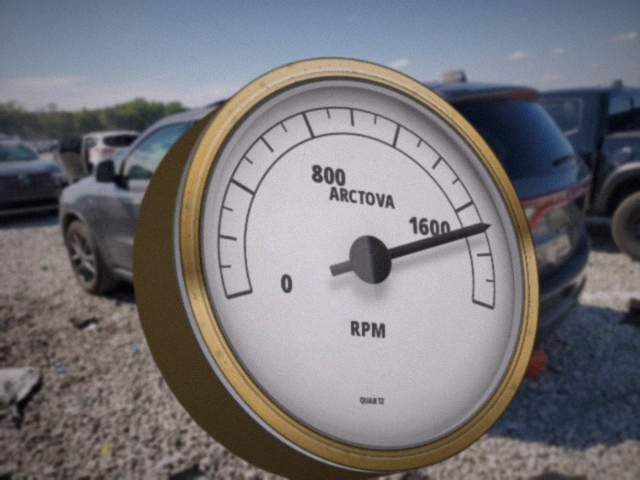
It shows rpm 1700
